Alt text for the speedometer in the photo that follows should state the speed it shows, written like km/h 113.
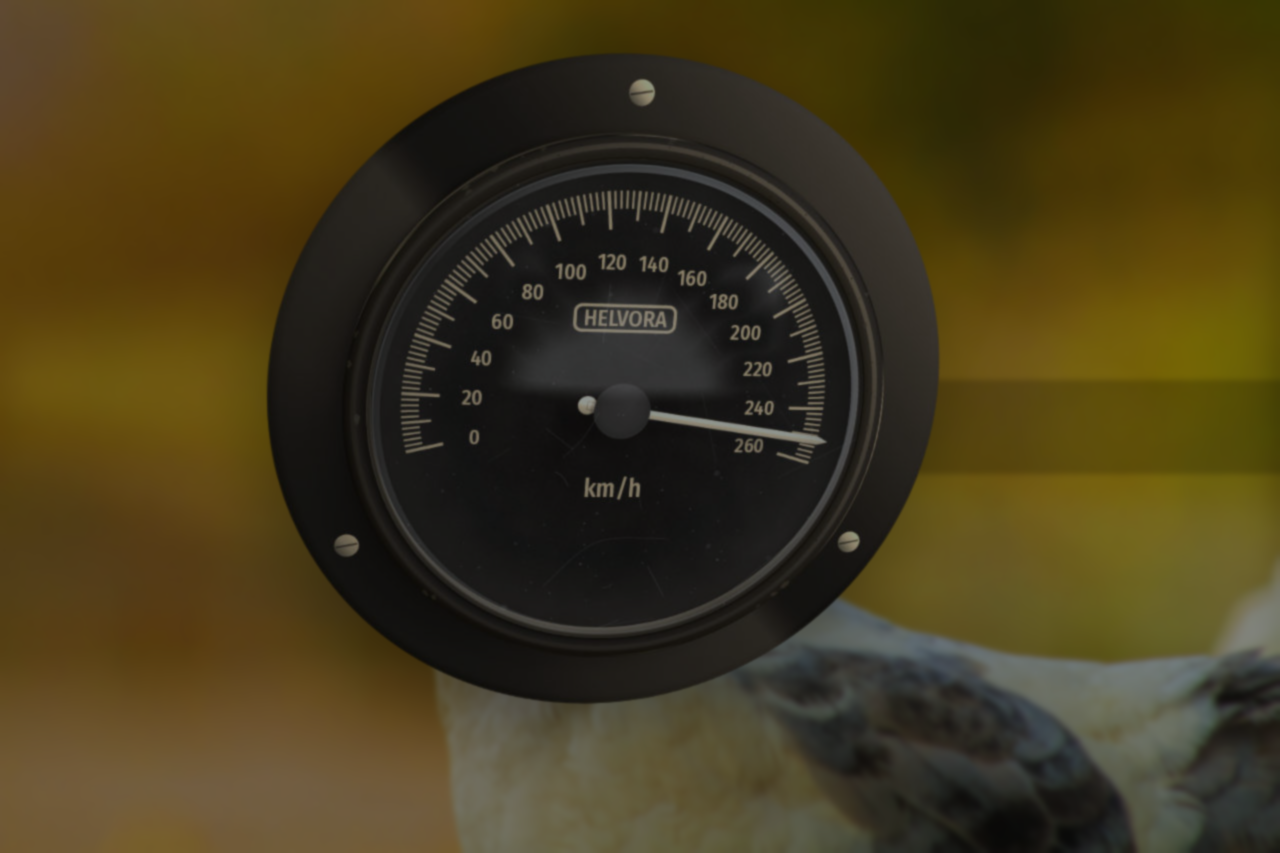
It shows km/h 250
